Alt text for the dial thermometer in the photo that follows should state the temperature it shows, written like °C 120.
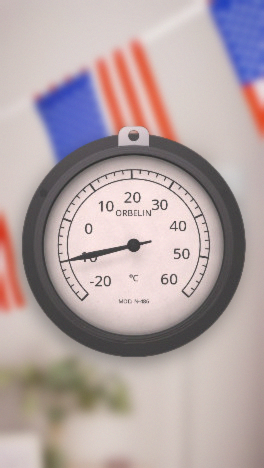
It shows °C -10
